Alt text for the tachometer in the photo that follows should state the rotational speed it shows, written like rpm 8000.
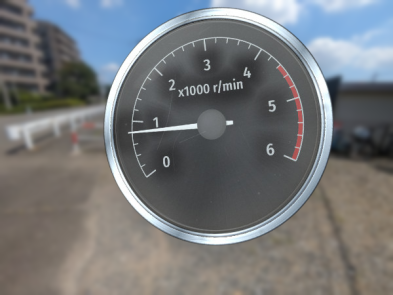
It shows rpm 800
